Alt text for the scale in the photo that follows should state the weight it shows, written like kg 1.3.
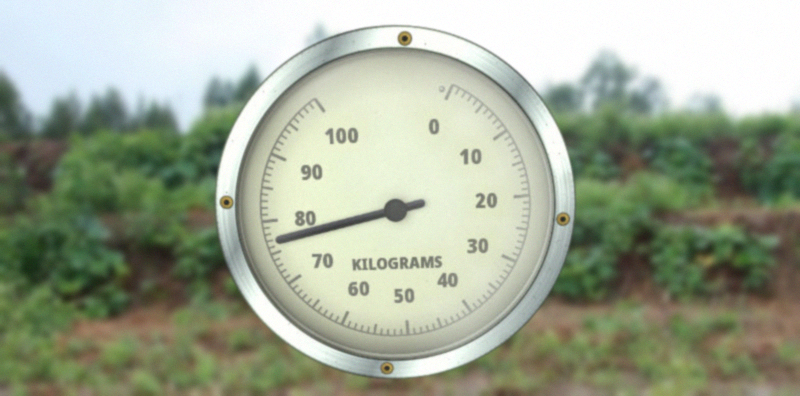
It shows kg 77
